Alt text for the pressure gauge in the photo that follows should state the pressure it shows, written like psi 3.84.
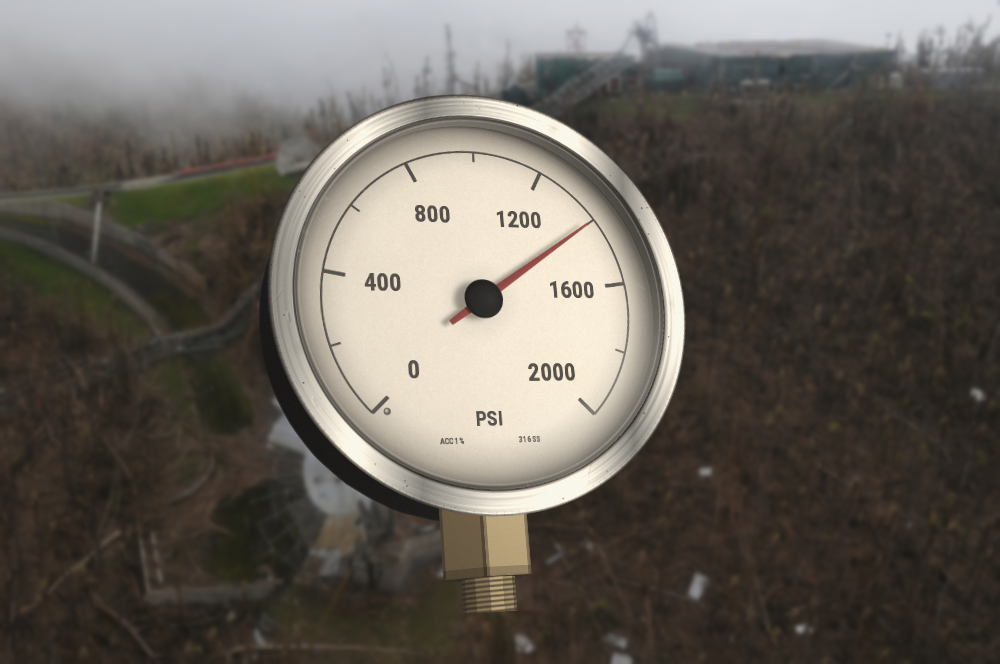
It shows psi 1400
